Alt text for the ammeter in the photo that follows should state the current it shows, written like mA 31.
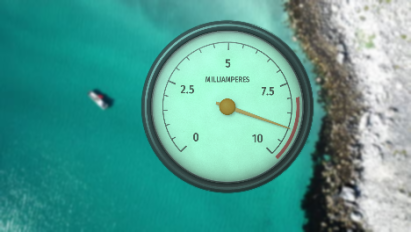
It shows mA 9
